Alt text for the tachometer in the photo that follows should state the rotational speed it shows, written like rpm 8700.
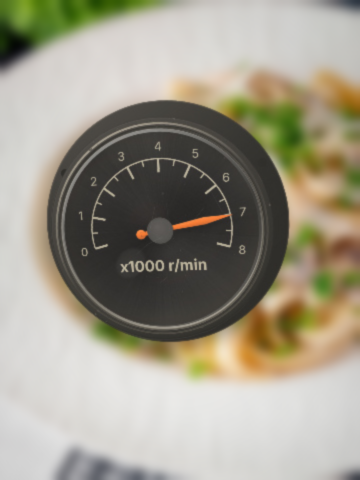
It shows rpm 7000
